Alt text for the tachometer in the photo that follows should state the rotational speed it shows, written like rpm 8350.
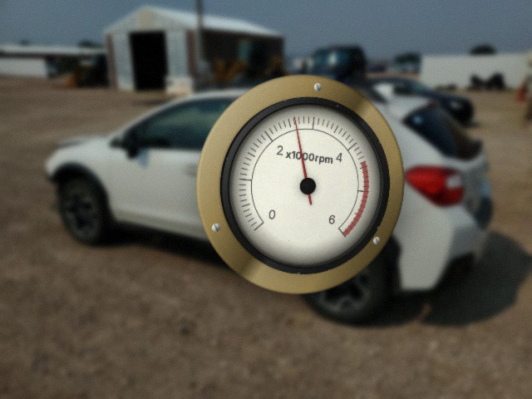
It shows rpm 2600
